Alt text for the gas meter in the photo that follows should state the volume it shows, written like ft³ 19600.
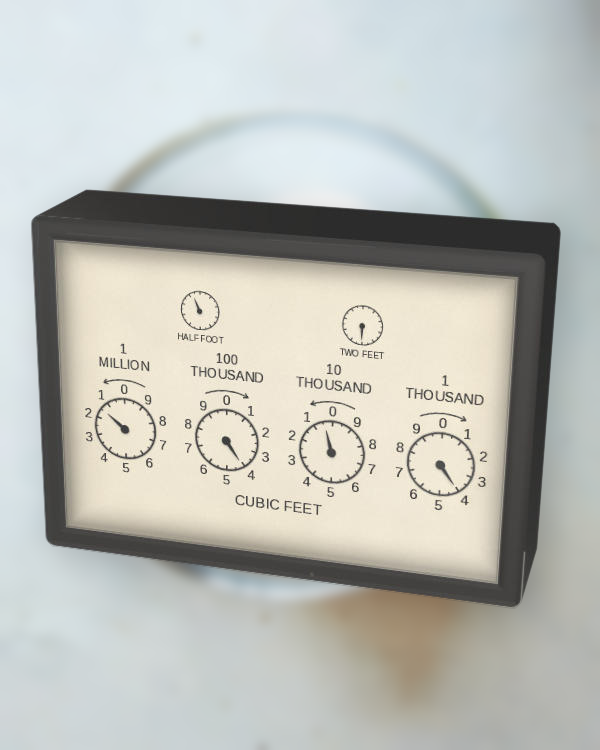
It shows ft³ 140400
